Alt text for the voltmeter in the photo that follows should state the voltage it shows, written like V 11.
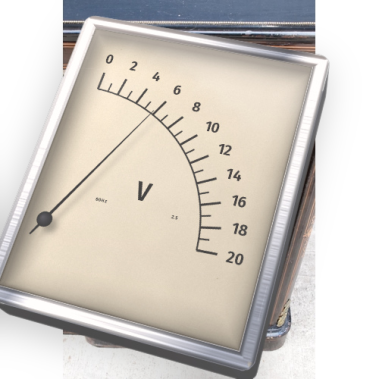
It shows V 6
